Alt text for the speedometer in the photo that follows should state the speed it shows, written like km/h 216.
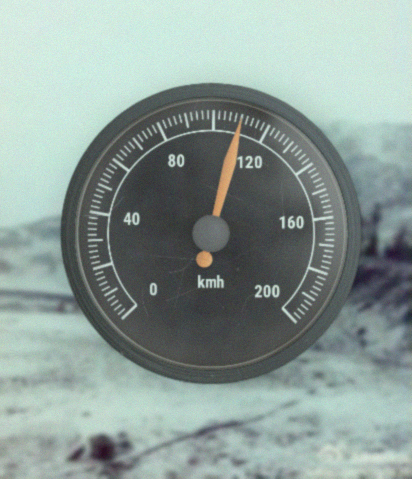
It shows km/h 110
